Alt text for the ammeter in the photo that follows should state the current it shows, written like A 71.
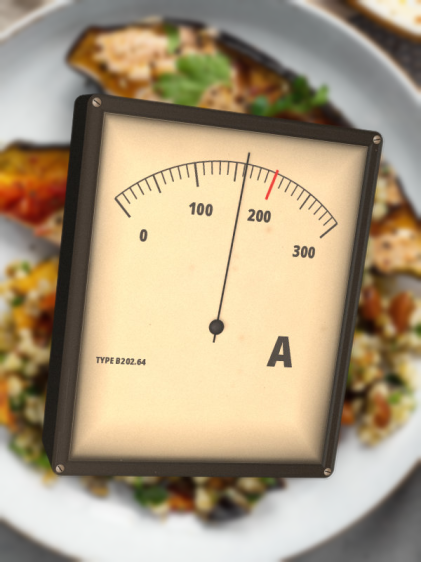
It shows A 160
